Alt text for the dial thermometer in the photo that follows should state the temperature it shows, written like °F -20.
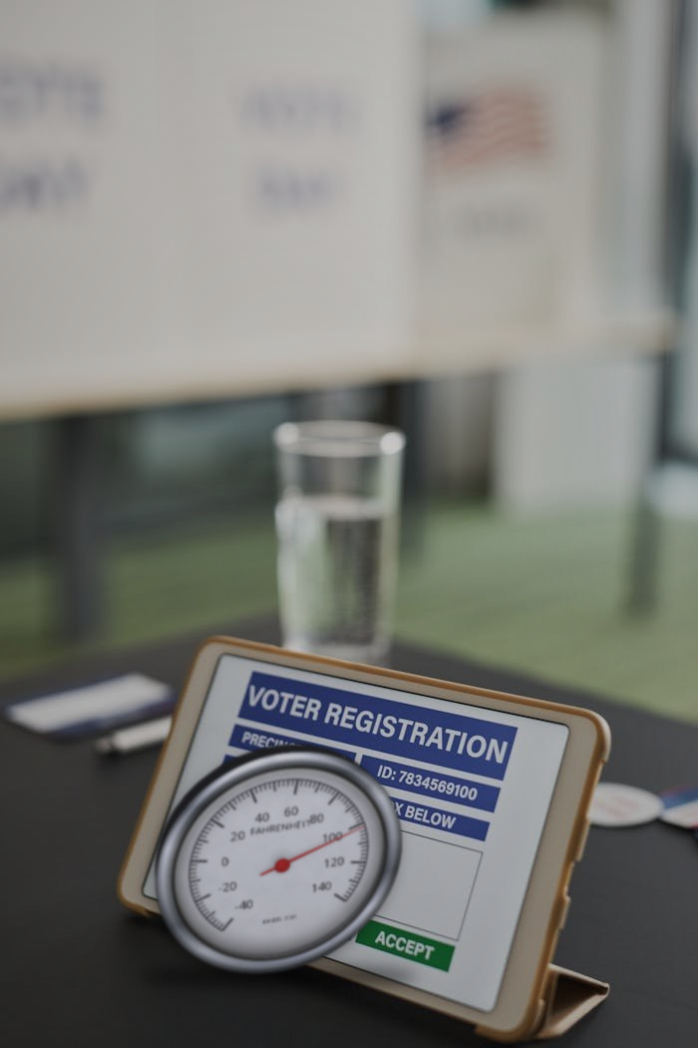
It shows °F 100
